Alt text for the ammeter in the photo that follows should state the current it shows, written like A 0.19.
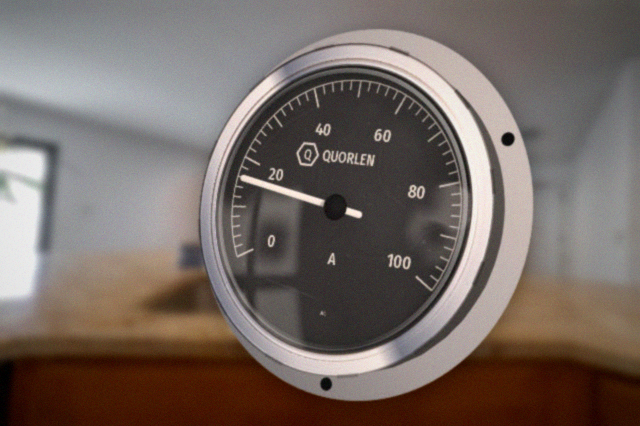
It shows A 16
